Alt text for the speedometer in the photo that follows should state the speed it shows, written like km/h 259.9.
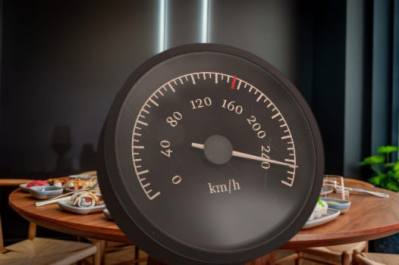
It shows km/h 245
